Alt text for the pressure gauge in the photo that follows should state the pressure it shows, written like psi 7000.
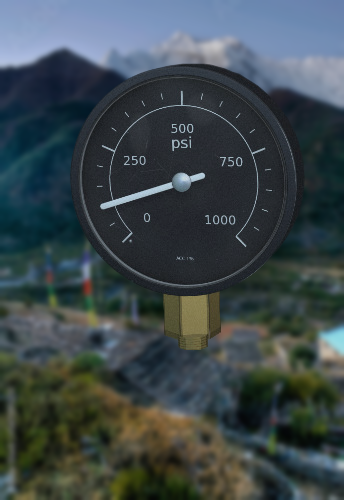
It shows psi 100
